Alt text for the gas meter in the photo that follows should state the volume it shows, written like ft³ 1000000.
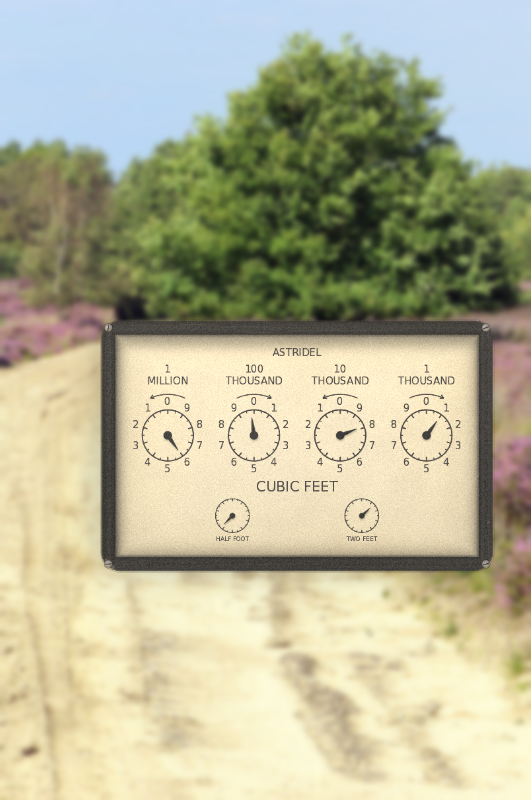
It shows ft³ 598100
